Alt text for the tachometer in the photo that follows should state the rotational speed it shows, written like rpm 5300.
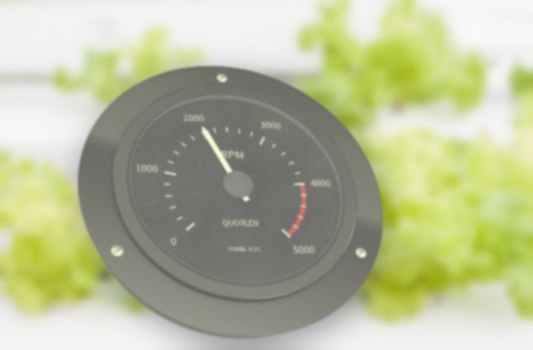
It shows rpm 2000
